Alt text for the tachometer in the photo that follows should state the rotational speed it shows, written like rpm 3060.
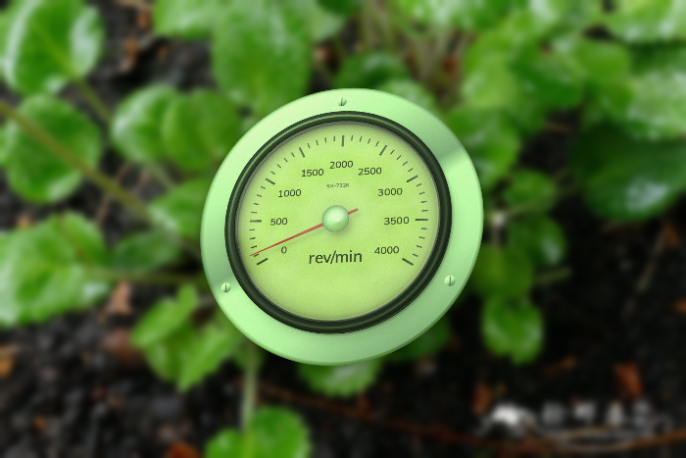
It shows rpm 100
